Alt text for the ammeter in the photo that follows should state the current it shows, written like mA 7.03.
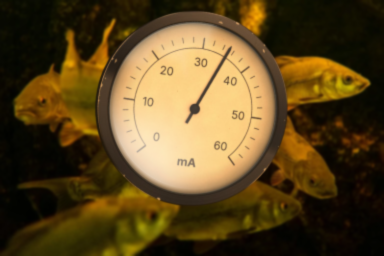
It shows mA 35
